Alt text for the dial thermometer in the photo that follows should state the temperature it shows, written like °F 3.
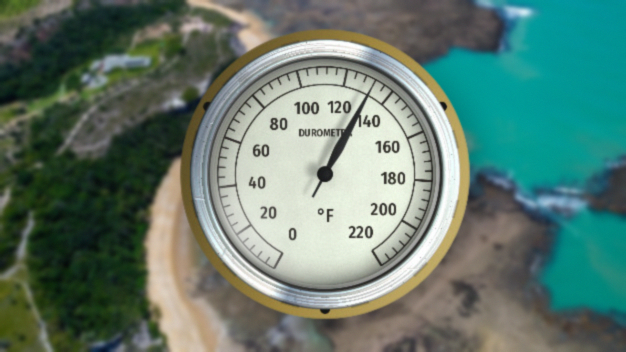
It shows °F 132
